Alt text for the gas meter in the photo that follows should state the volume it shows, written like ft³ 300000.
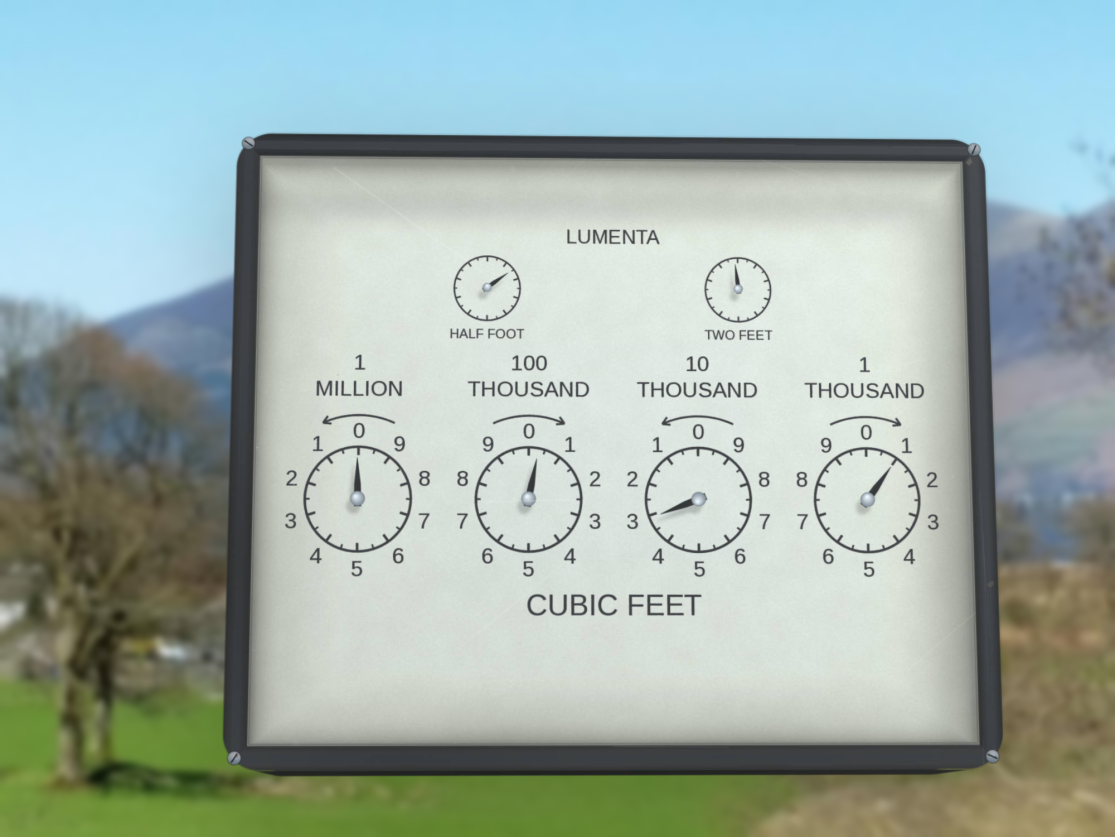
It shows ft³ 3100
